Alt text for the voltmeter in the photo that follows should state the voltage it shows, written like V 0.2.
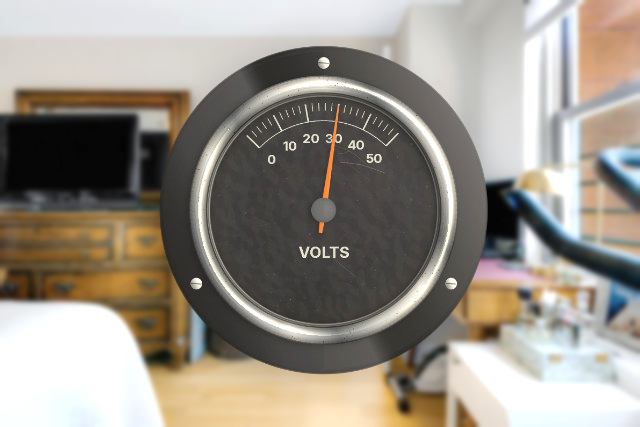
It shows V 30
